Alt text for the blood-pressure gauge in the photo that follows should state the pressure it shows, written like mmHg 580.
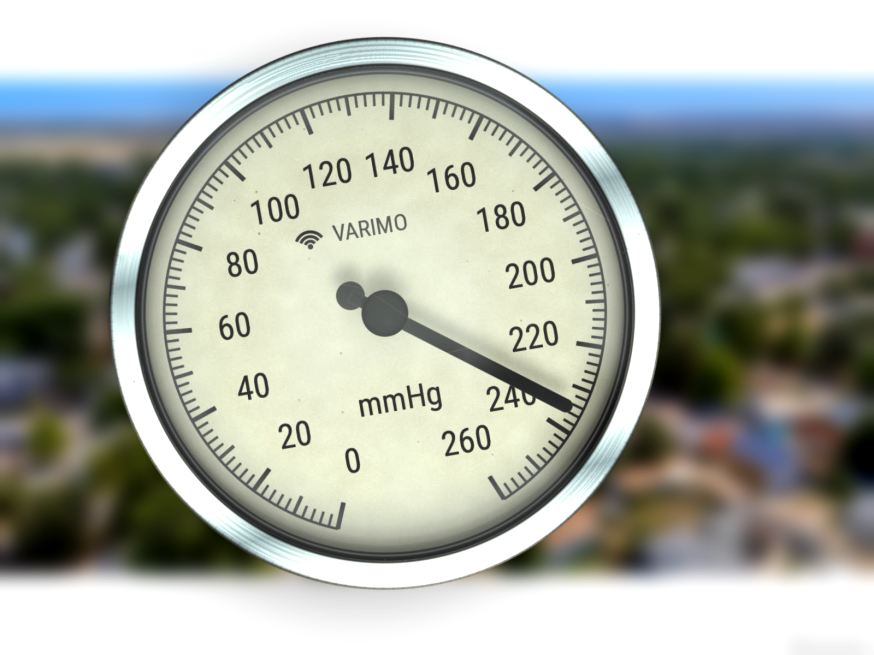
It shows mmHg 235
